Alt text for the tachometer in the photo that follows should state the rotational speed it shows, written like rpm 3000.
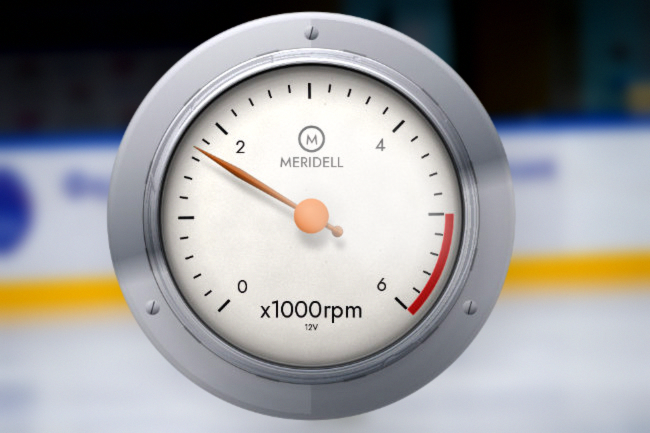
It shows rpm 1700
